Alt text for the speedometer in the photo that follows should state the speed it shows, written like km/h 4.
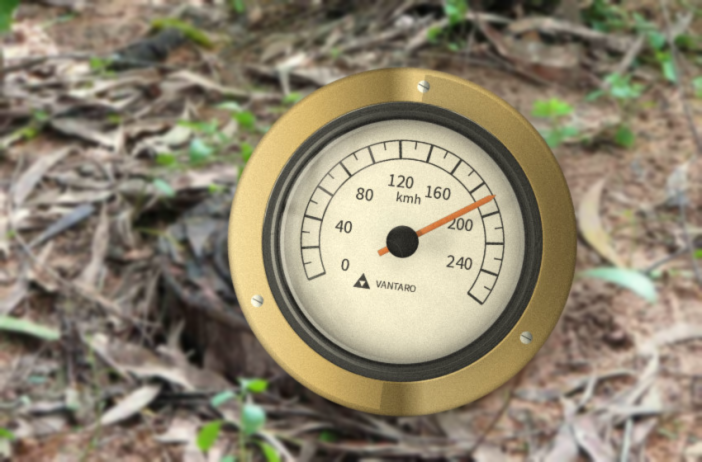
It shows km/h 190
